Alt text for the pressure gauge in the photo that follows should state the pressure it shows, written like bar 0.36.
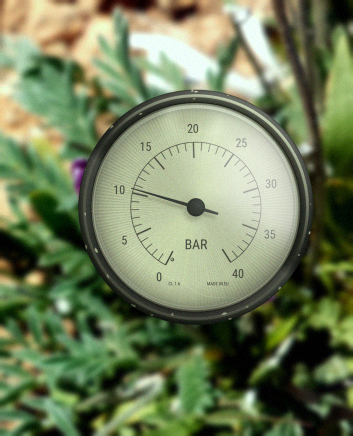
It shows bar 10.5
